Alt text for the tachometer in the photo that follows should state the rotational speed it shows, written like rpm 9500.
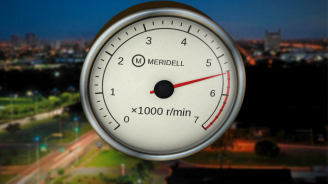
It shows rpm 5400
